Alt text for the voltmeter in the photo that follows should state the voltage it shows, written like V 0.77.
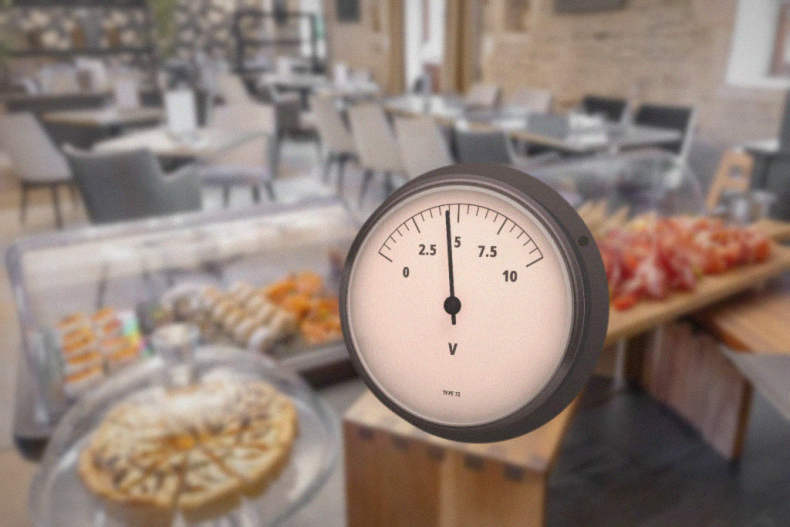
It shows V 4.5
